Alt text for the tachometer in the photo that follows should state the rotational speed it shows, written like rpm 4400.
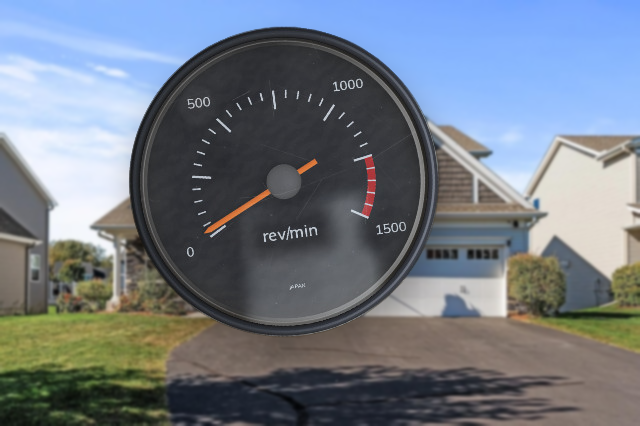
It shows rpm 25
